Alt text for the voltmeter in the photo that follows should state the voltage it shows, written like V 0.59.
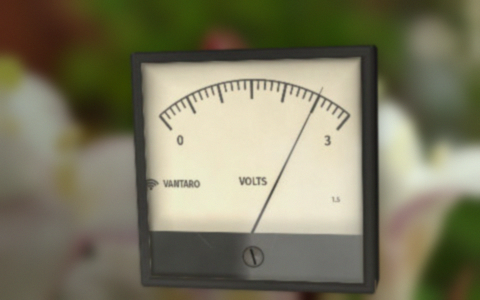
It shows V 2.5
